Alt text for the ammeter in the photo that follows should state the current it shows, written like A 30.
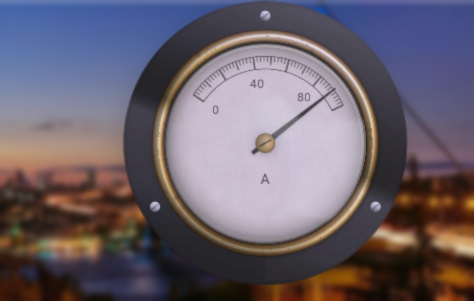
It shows A 90
